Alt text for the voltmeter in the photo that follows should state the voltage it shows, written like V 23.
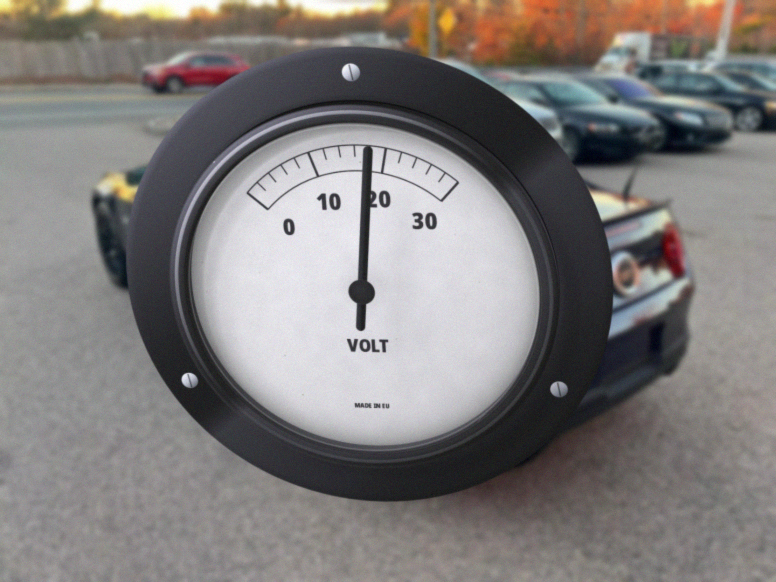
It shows V 18
